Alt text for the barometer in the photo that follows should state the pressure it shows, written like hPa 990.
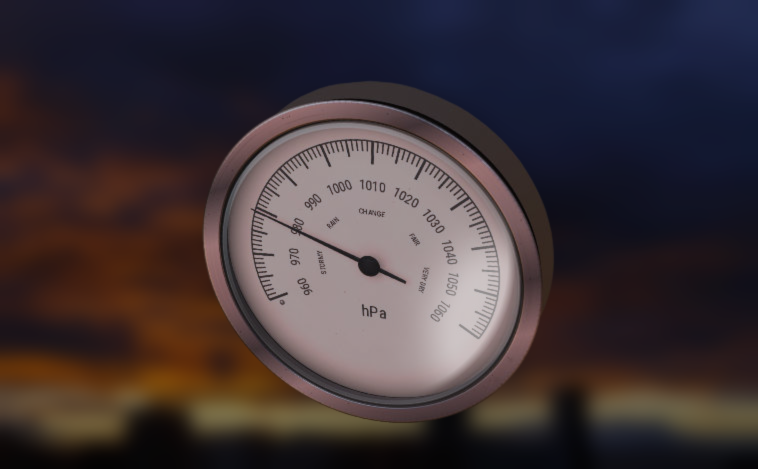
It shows hPa 980
